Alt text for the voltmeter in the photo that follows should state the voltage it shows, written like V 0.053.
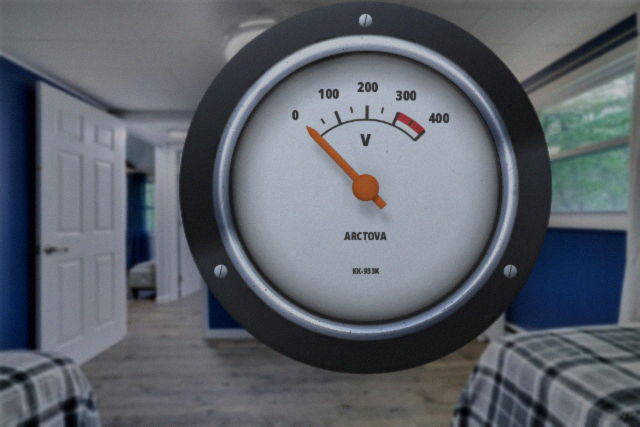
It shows V 0
